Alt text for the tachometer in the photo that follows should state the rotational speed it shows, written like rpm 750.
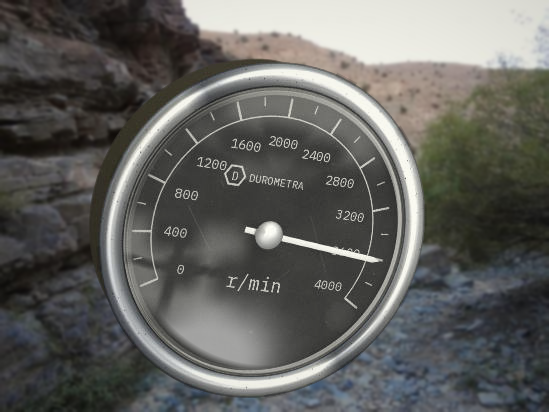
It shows rpm 3600
